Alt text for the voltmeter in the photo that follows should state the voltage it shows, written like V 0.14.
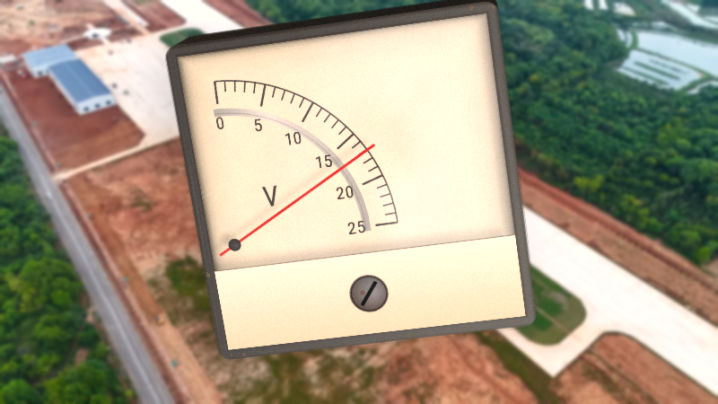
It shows V 17
